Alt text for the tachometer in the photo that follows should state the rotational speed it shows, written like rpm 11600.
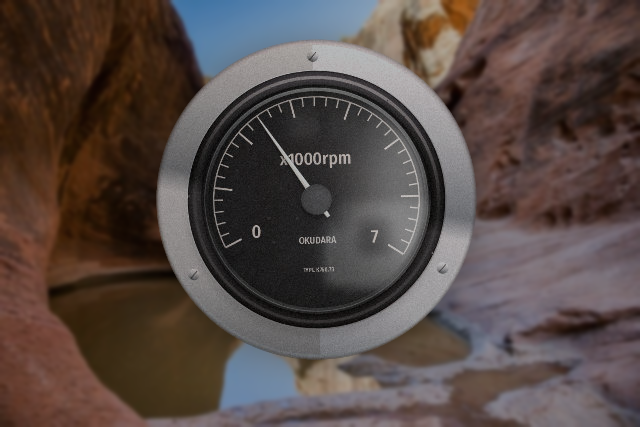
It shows rpm 2400
